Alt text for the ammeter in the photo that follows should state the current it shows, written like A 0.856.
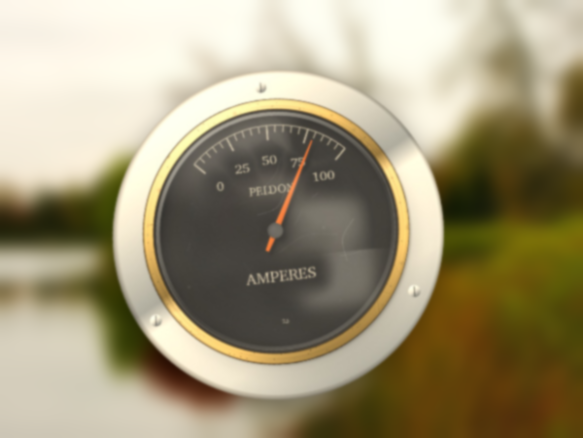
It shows A 80
